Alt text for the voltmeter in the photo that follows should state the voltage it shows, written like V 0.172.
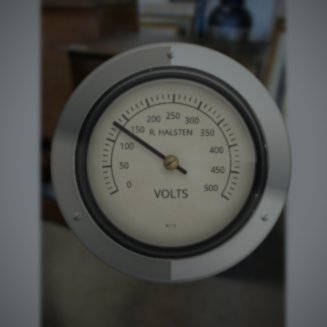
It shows V 130
